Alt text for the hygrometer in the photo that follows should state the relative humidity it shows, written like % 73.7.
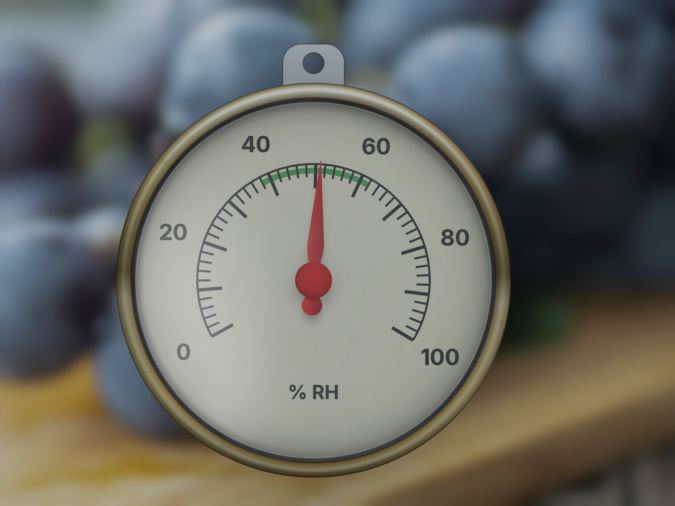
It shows % 51
